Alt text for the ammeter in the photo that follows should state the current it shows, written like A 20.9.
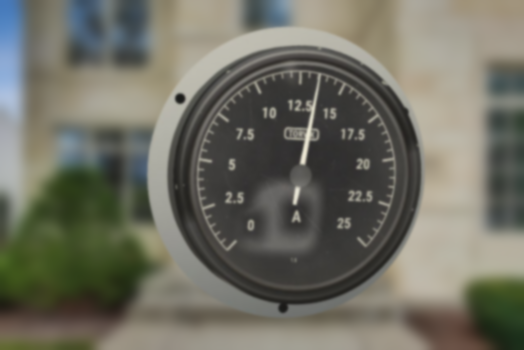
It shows A 13.5
